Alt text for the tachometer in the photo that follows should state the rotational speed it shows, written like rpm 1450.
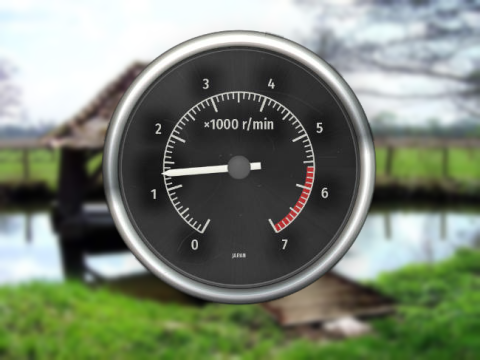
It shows rpm 1300
